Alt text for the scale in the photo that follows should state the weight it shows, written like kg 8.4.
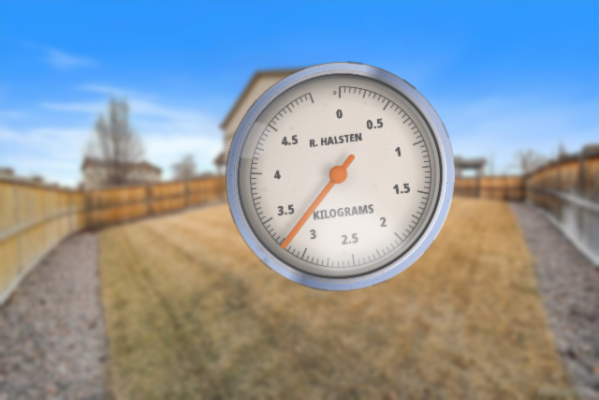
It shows kg 3.2
